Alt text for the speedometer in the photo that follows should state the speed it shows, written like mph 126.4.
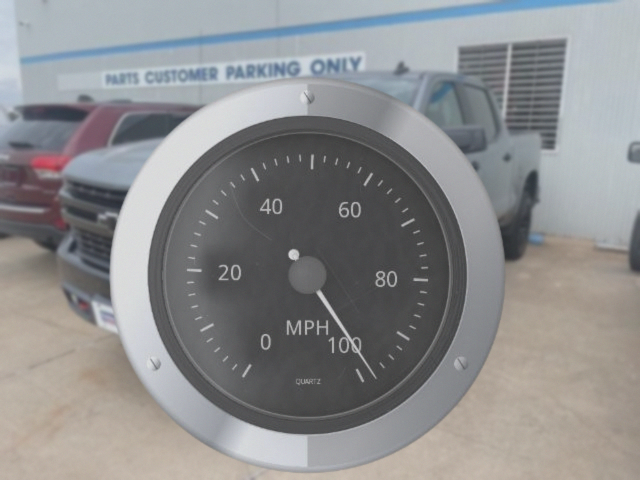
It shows mph 98
